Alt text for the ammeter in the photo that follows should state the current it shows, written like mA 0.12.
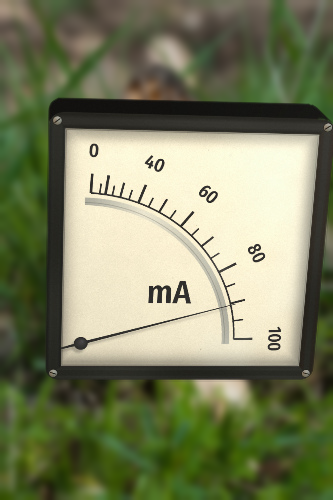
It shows mA 90
